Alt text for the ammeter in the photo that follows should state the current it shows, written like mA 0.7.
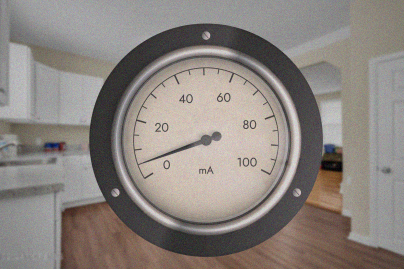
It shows mA 5
